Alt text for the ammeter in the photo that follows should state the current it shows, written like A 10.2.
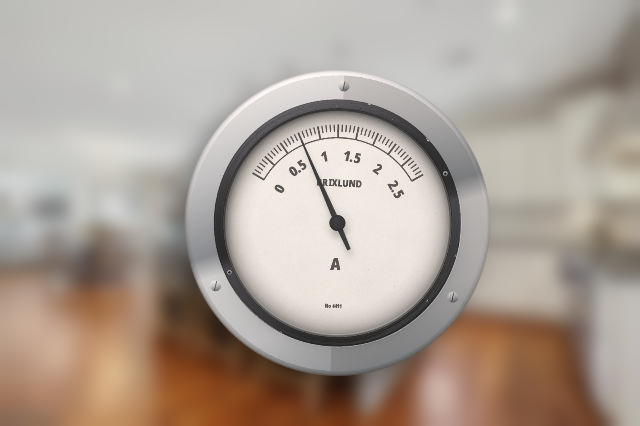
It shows A 0.75
